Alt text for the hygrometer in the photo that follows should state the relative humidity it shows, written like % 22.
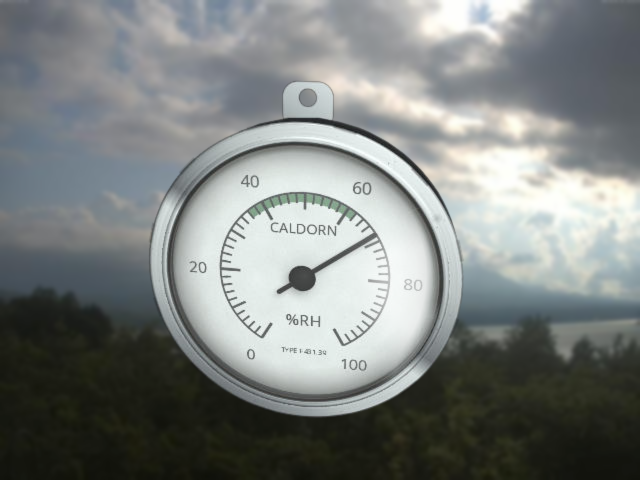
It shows % 68
